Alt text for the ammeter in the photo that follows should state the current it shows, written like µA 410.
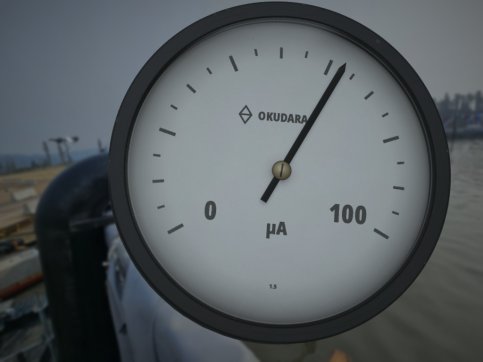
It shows µA 62.5
